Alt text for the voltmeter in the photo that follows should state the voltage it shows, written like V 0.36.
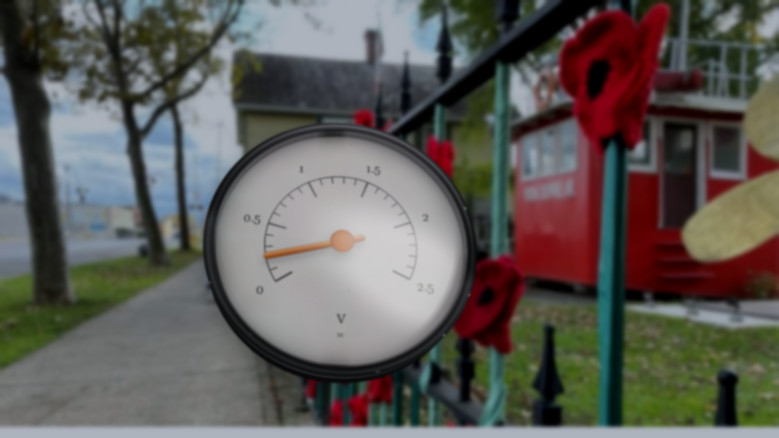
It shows V 0.2
